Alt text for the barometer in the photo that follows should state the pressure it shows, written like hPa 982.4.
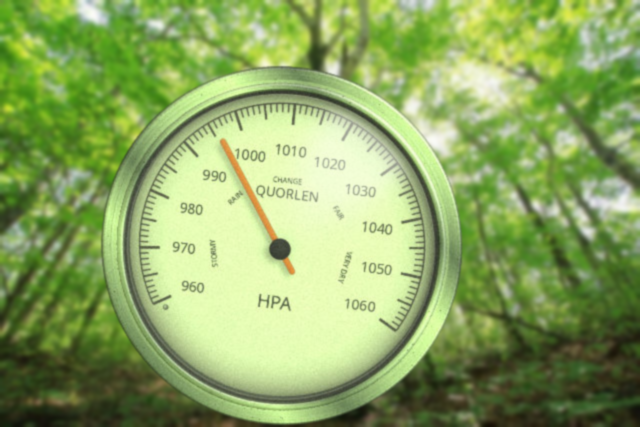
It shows hPa 996
